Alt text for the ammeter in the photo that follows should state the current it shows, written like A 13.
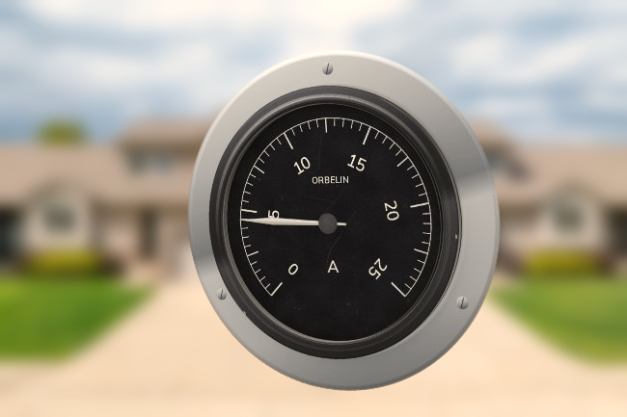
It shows A 4.5
